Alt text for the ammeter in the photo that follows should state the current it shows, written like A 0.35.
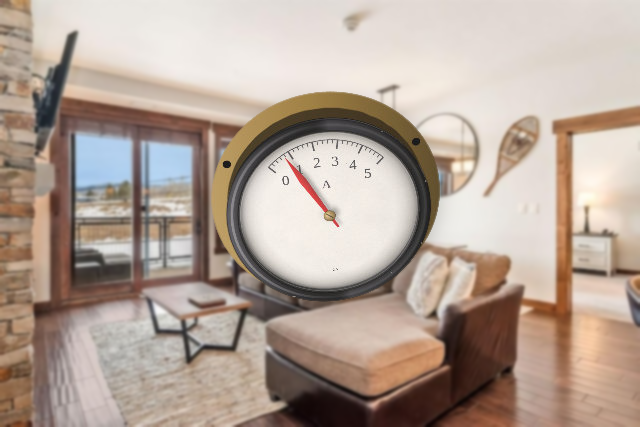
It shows A 0.8
